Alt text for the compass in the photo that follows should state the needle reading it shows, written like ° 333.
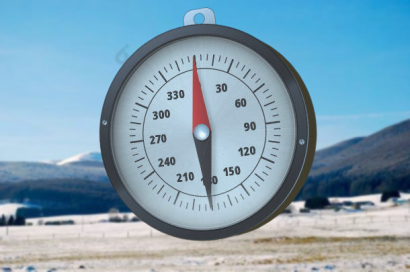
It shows ° 0
